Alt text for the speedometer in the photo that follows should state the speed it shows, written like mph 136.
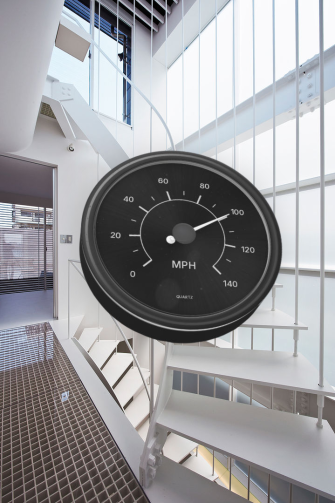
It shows mph 100
